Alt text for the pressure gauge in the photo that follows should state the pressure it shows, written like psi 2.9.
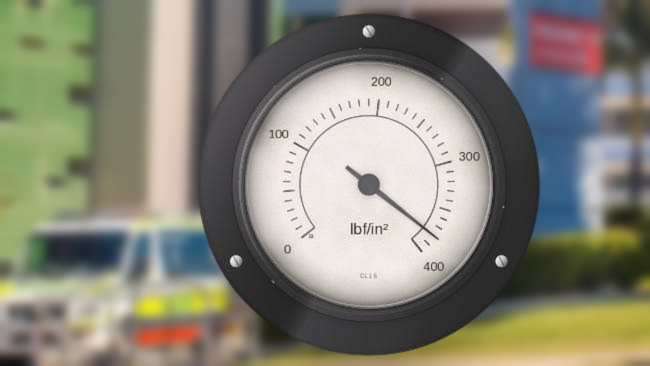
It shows psi 380
